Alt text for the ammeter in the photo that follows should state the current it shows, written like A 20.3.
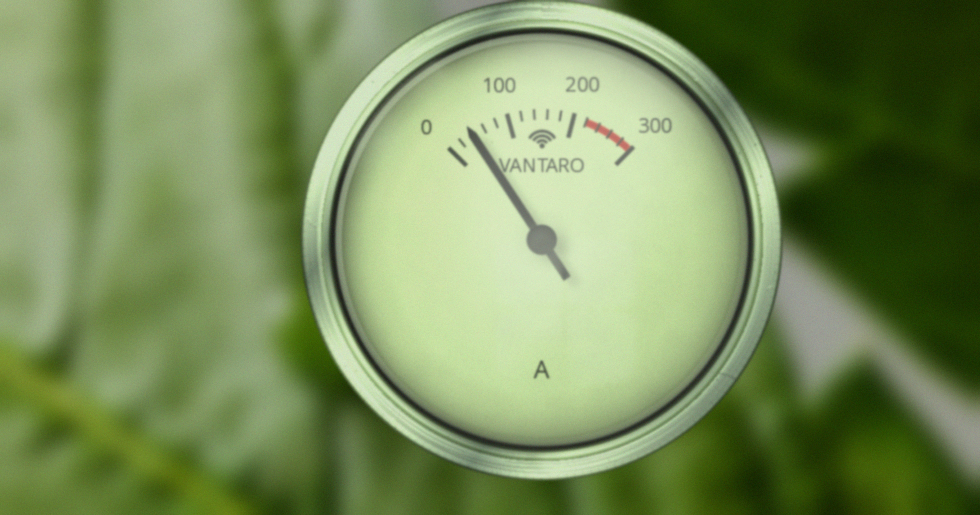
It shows A 40
